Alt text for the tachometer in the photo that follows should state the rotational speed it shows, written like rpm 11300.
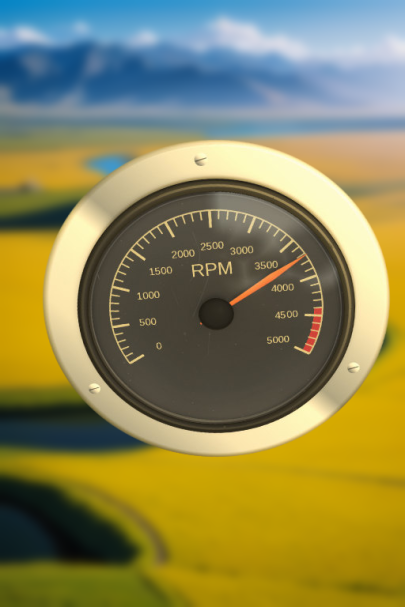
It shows rpm 3700
